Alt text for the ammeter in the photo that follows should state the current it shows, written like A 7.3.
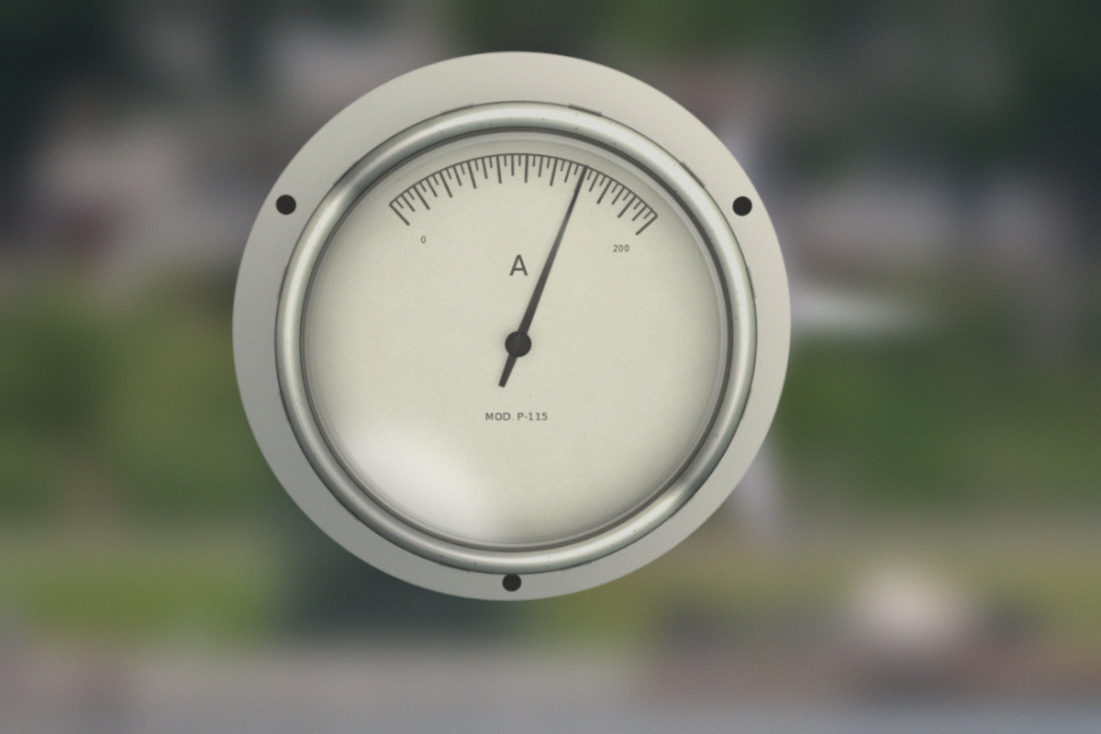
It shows A 140
